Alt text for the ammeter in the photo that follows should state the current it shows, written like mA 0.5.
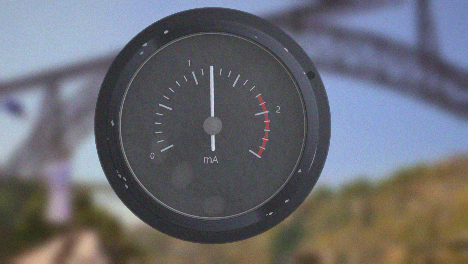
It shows mA 1.2
